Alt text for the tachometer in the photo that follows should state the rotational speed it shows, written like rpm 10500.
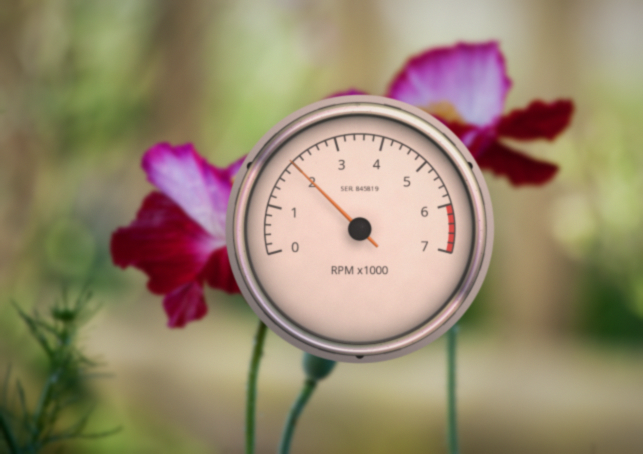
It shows rpm 2000
